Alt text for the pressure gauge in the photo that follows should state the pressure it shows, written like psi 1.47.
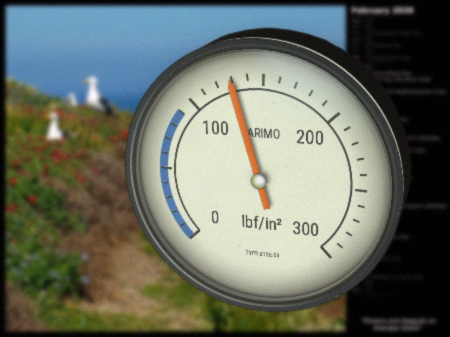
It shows psi 130
